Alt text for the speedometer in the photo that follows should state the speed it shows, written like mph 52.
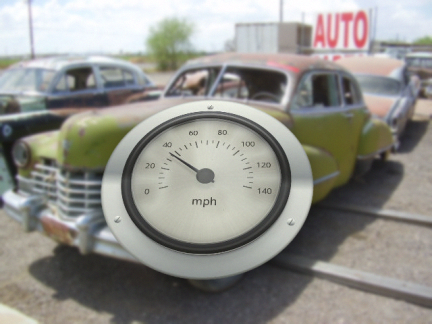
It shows mph 35
